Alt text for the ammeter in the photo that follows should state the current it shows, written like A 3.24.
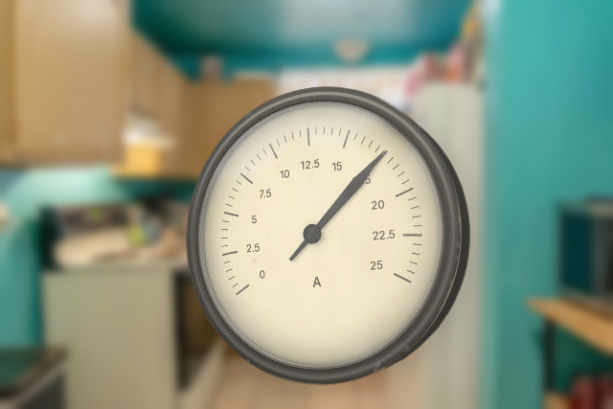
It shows A 17.5
